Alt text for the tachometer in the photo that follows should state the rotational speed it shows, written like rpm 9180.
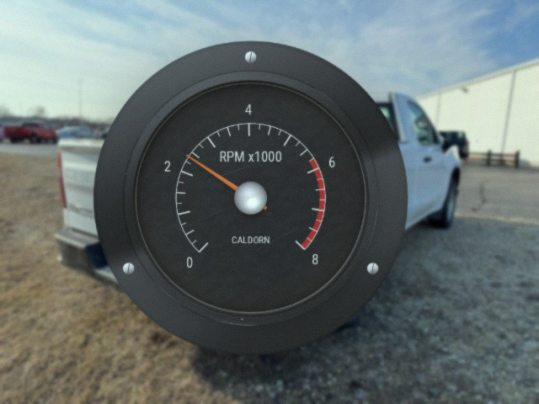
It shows rpm 2375
